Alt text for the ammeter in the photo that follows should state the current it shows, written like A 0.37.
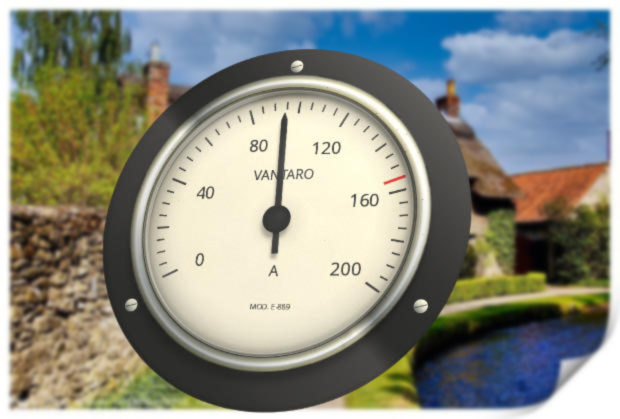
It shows A 95
